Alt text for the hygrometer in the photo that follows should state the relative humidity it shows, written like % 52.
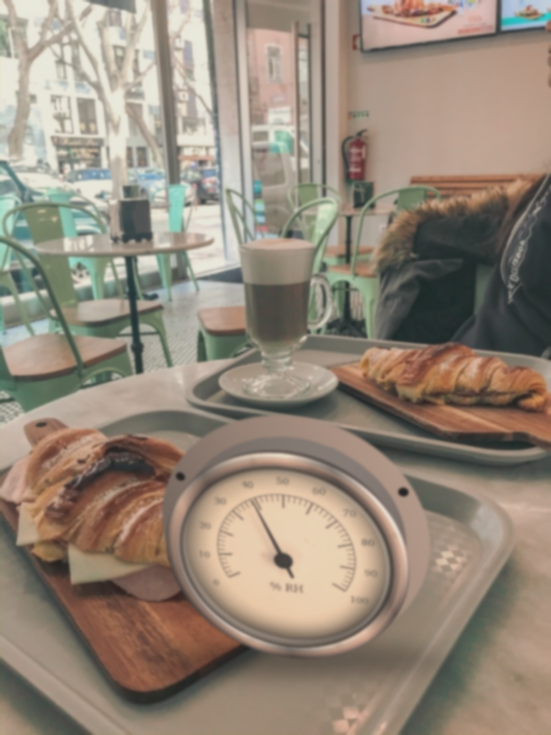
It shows % 40
